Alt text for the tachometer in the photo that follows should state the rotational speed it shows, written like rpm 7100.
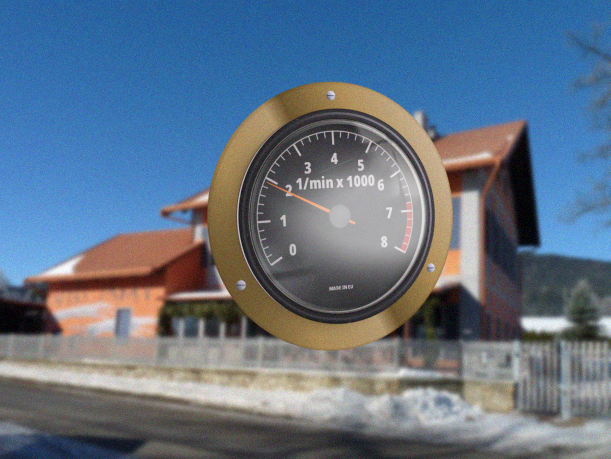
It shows rpm 1900
